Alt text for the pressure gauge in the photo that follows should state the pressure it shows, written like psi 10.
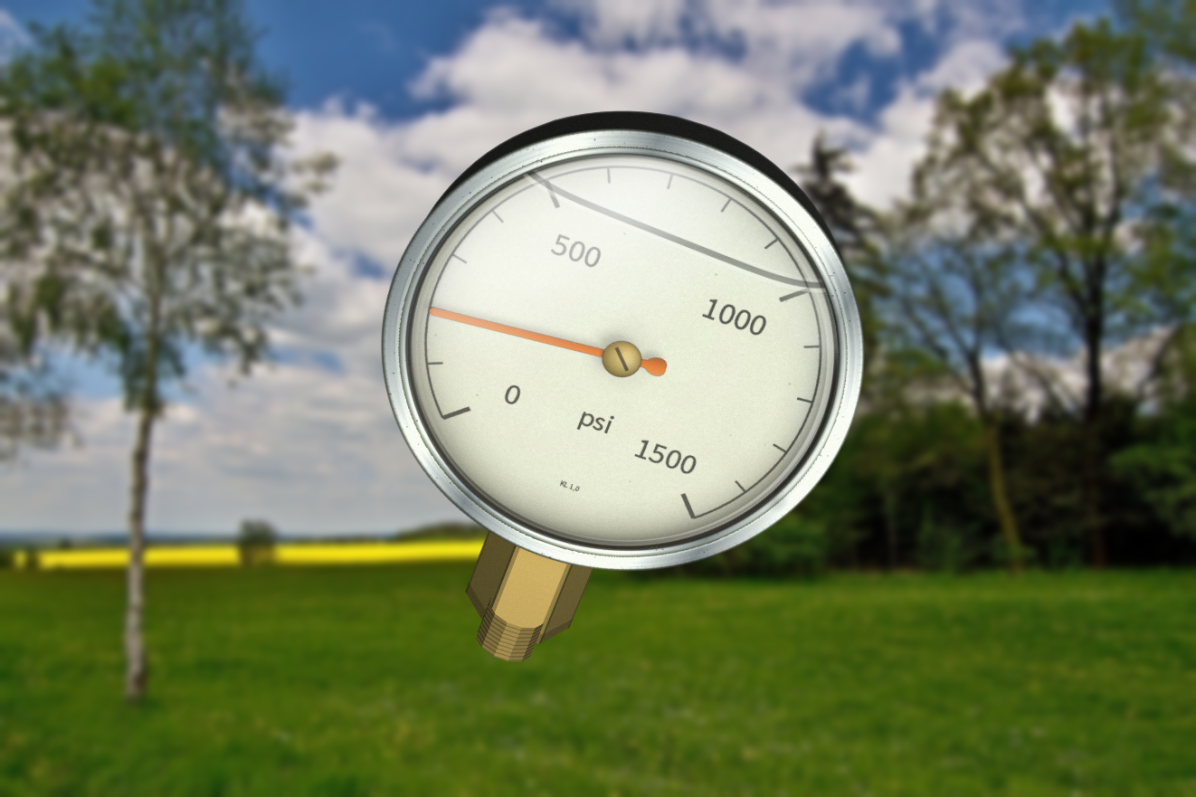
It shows psi 200
